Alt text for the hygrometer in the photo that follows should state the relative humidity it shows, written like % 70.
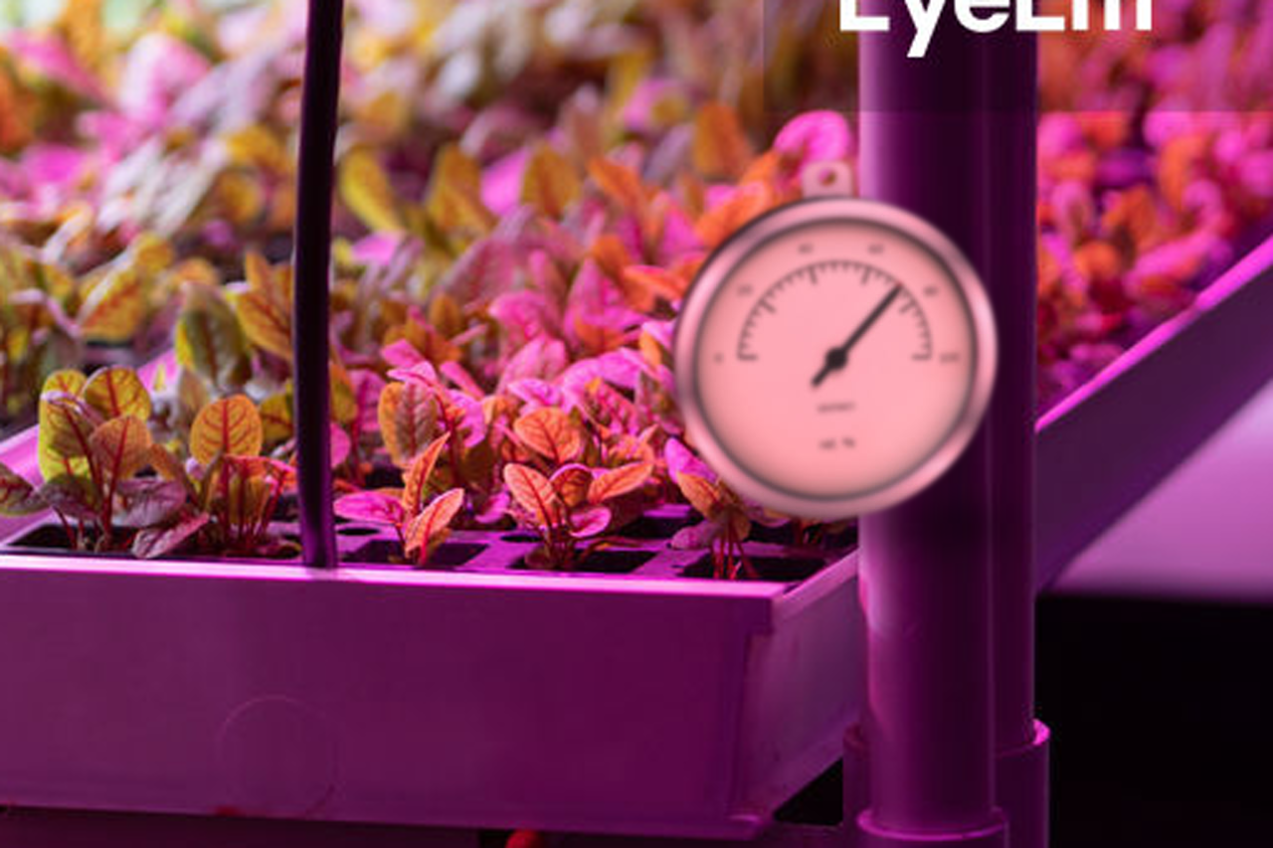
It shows % 72
